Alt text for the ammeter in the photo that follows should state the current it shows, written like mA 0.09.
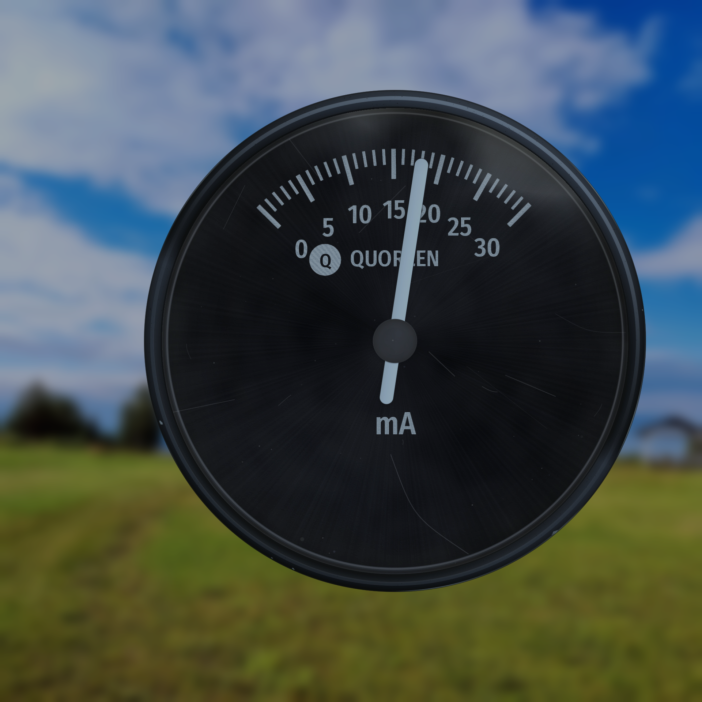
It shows mA 18
